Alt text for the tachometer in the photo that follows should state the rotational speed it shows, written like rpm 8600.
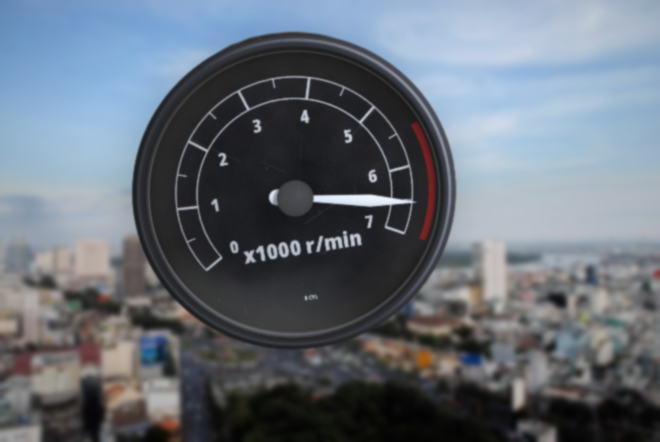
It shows rpm 6500
